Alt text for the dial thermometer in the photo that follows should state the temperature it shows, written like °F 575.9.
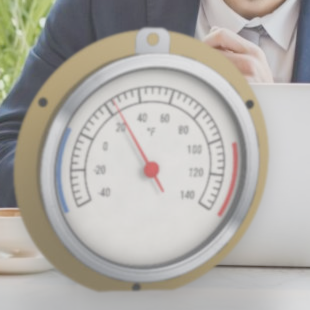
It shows °F 24
